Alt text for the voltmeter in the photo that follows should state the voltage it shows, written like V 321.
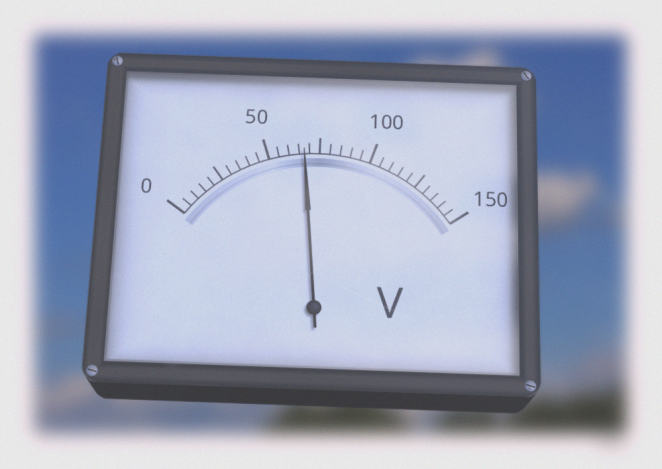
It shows V 67.5
